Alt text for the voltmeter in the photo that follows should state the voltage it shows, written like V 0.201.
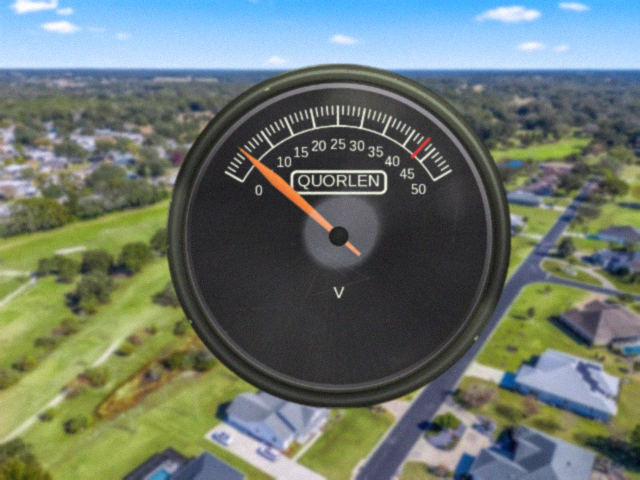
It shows V 5
